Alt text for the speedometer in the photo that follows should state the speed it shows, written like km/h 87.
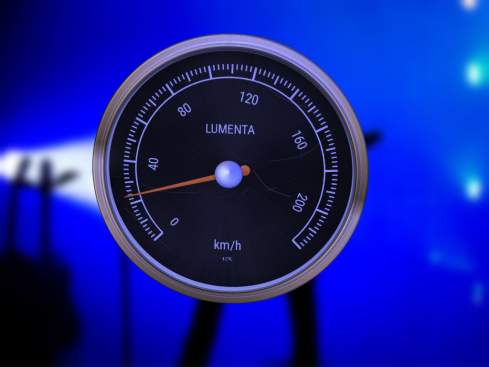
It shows km/h 24
